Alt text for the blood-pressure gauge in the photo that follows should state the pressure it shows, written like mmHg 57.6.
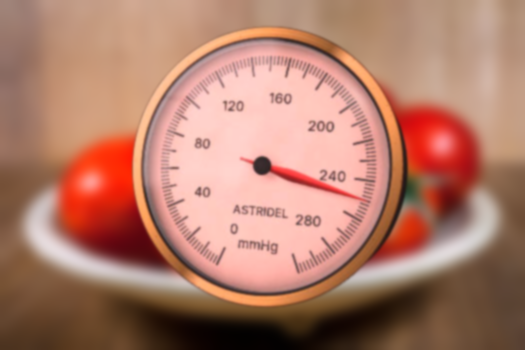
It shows mmHg 250
